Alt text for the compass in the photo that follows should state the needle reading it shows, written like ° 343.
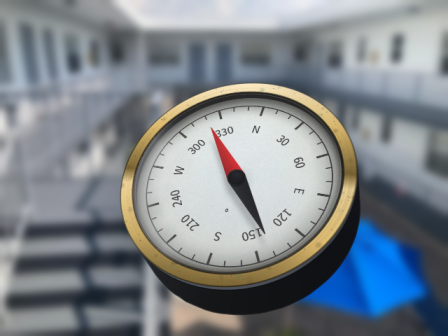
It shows ° 320
